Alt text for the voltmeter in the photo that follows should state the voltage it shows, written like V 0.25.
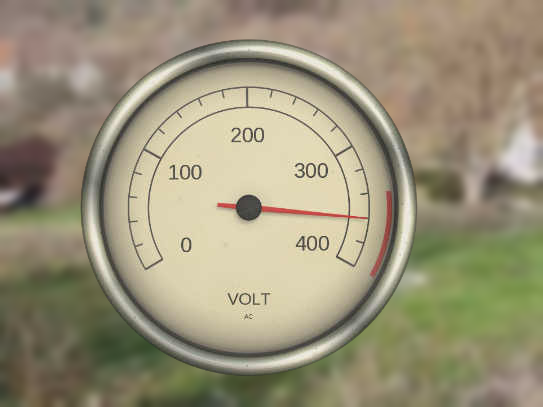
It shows V 360
